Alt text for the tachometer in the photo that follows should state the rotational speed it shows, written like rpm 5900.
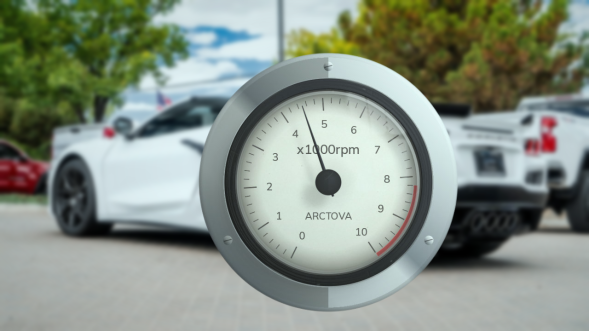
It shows rpm 4500
